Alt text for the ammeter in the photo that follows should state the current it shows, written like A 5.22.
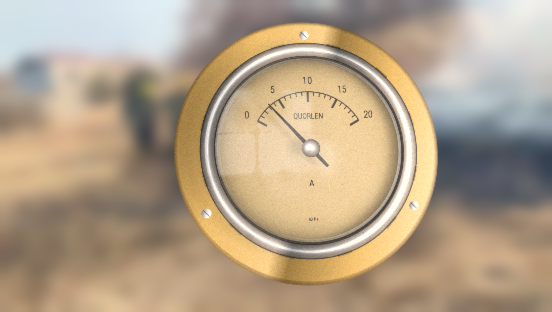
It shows A 3
